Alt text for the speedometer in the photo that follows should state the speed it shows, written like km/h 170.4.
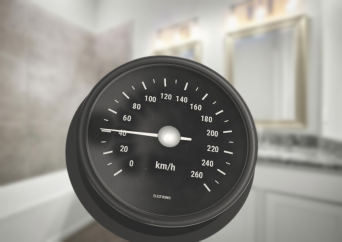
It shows km/h 40
